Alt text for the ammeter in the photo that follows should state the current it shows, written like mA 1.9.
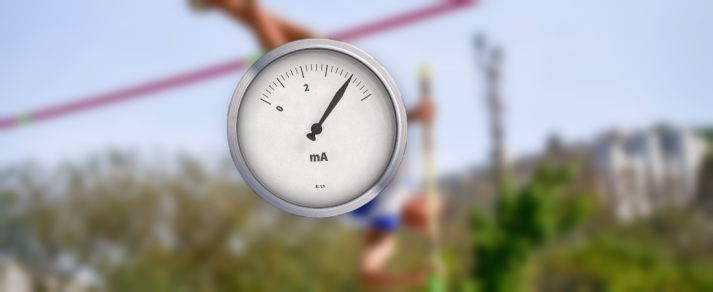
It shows mA 4
